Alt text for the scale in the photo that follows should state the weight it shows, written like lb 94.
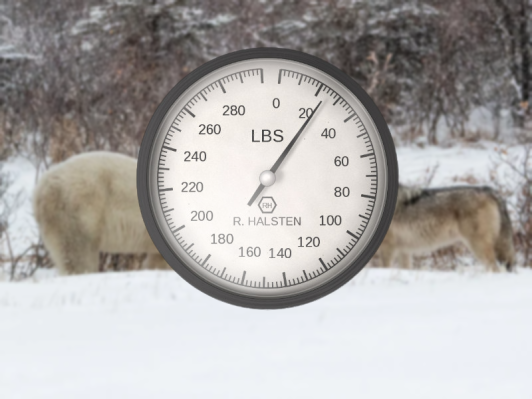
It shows lb 24
